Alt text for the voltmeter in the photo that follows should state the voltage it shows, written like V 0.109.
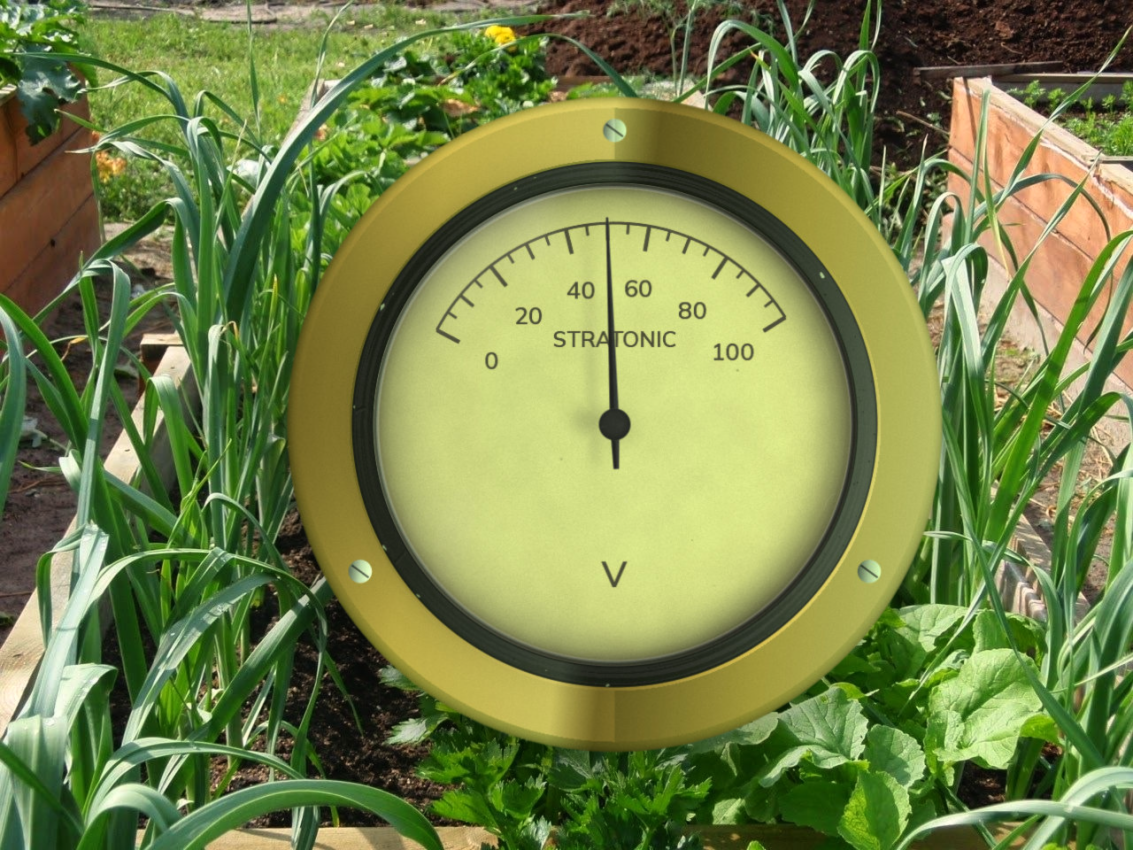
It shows V 50
